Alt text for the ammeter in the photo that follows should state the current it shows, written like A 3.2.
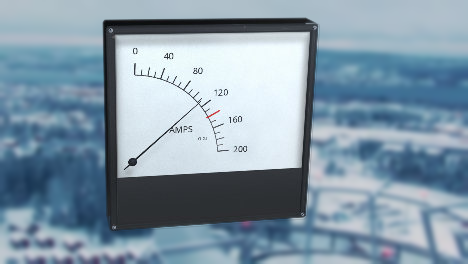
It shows A 110
